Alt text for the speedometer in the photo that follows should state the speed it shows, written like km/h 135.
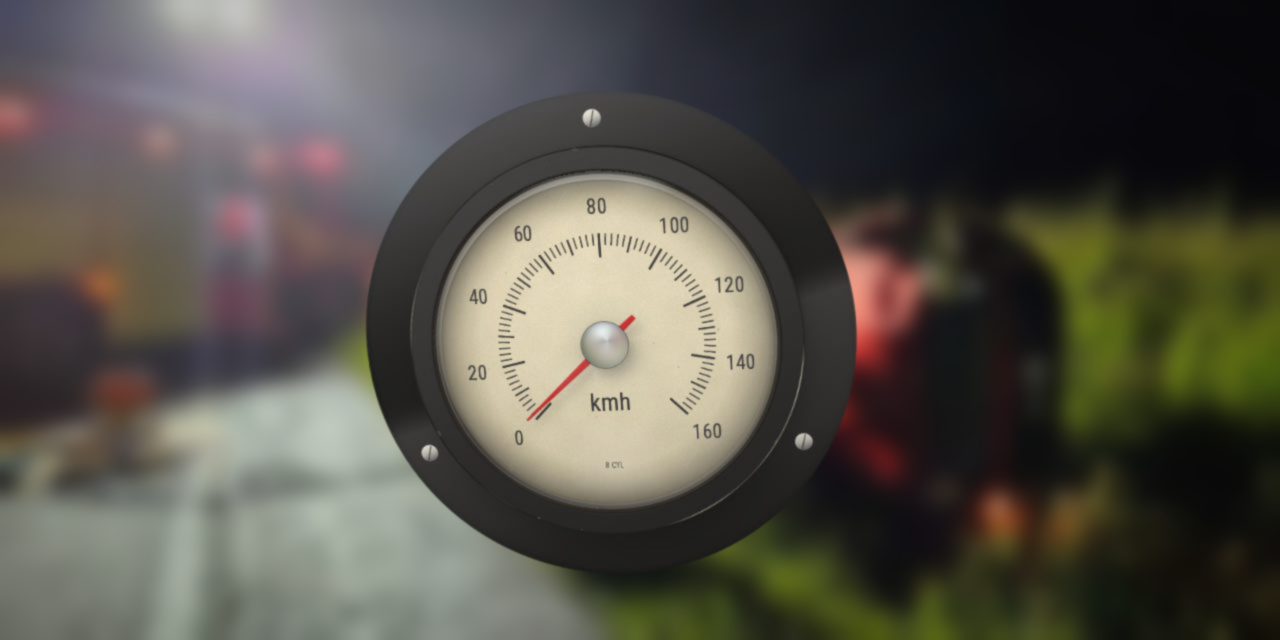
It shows km/h 2
